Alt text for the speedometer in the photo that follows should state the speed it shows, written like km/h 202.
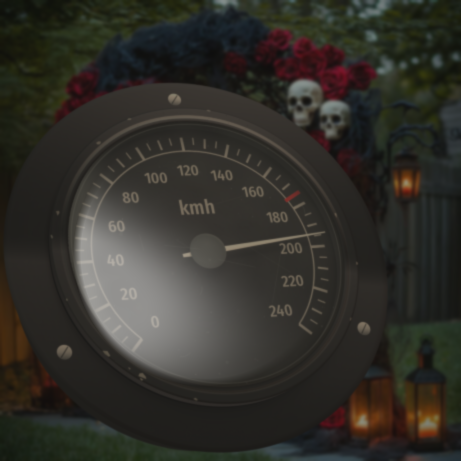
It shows km/h 195
